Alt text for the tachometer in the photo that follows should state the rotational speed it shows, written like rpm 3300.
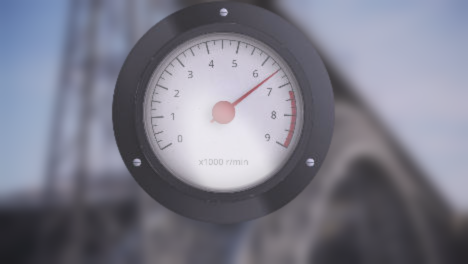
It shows rpm 6500
